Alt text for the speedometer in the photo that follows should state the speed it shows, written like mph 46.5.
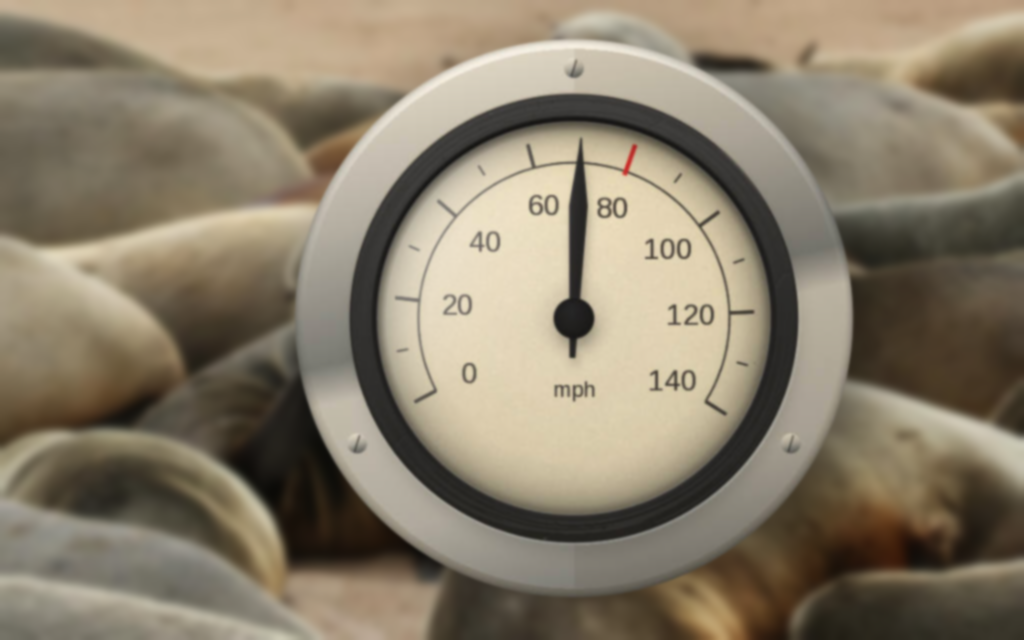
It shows mph 70
